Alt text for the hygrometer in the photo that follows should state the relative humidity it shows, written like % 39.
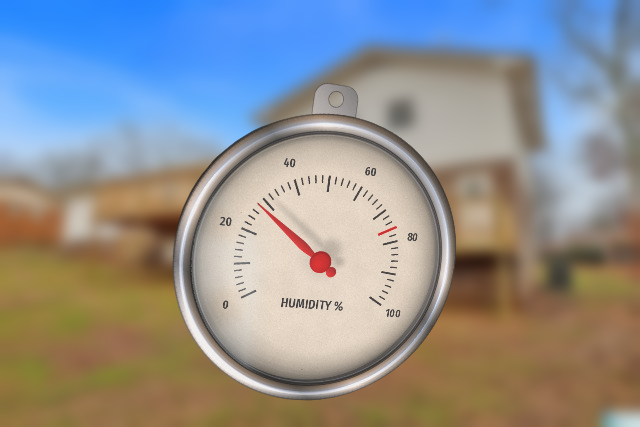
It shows % 28
